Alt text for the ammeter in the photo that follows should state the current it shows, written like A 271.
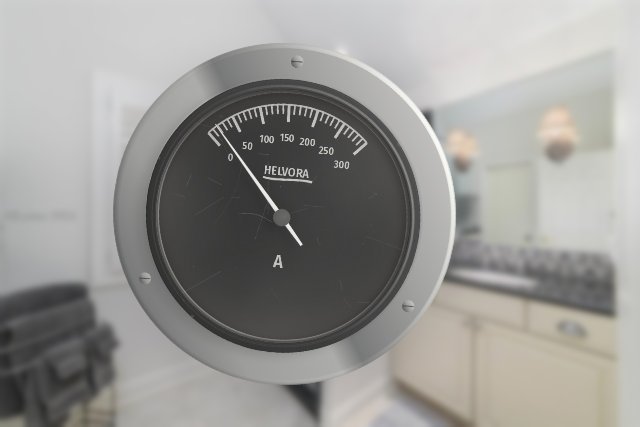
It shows A 20
